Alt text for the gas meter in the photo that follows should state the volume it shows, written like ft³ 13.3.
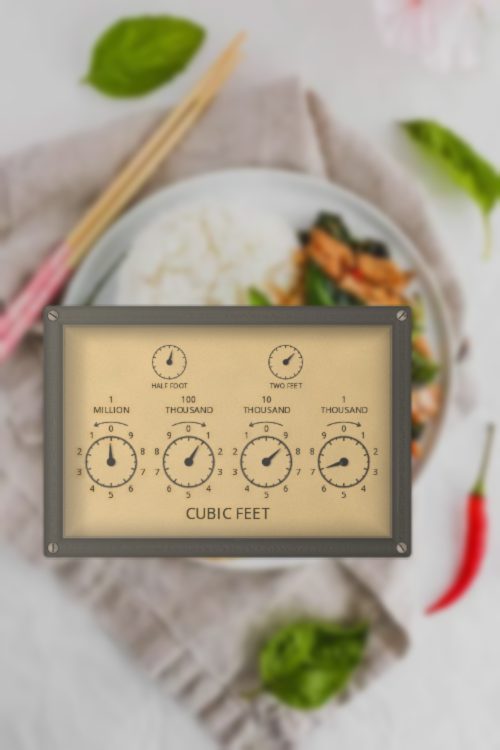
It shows ft³ 8700
